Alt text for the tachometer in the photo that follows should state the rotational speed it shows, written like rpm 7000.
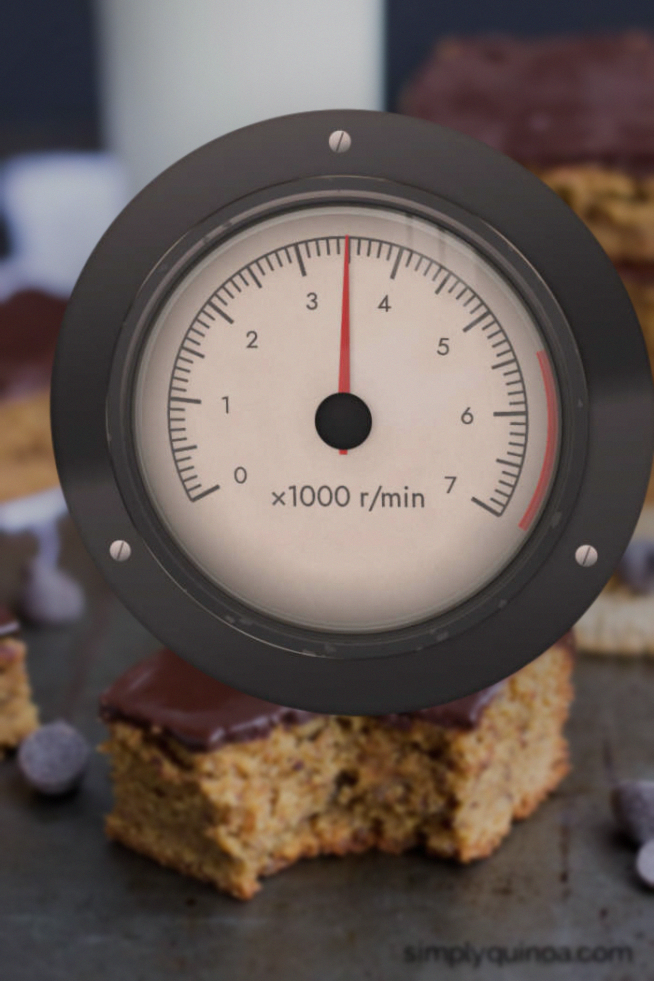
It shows rpm 3500
